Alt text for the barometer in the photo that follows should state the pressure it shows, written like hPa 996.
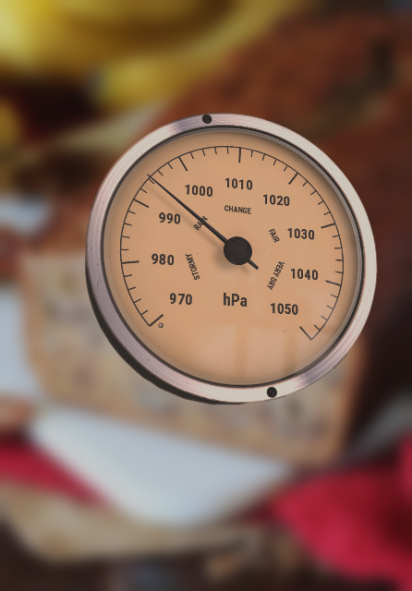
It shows hPa 994
